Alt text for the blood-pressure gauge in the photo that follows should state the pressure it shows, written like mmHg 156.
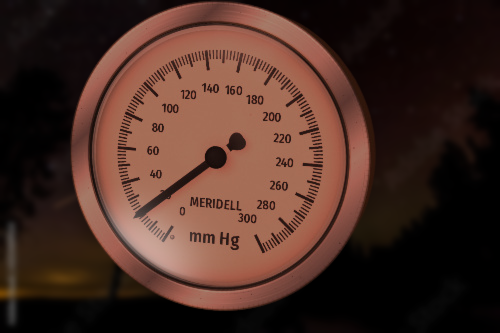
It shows mmHg 20
